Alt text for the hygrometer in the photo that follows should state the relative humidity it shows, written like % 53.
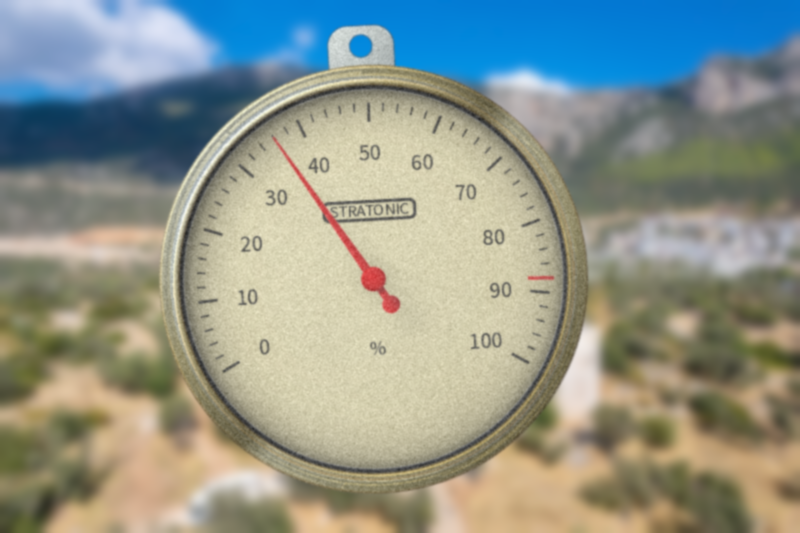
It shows % 36
